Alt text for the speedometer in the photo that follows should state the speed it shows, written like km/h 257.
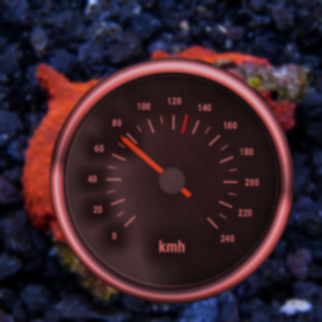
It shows km/h 75
